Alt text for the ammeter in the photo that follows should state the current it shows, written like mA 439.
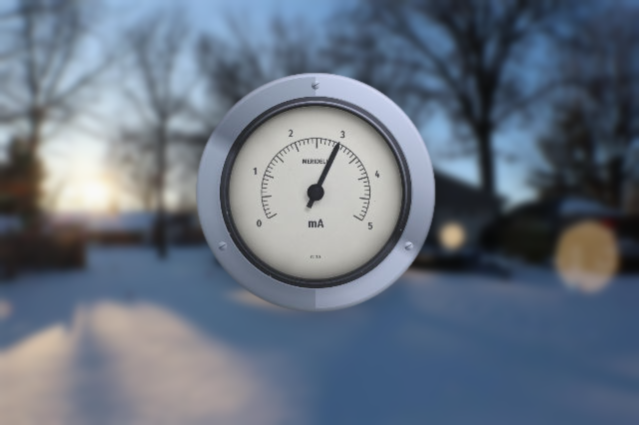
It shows mA 3
